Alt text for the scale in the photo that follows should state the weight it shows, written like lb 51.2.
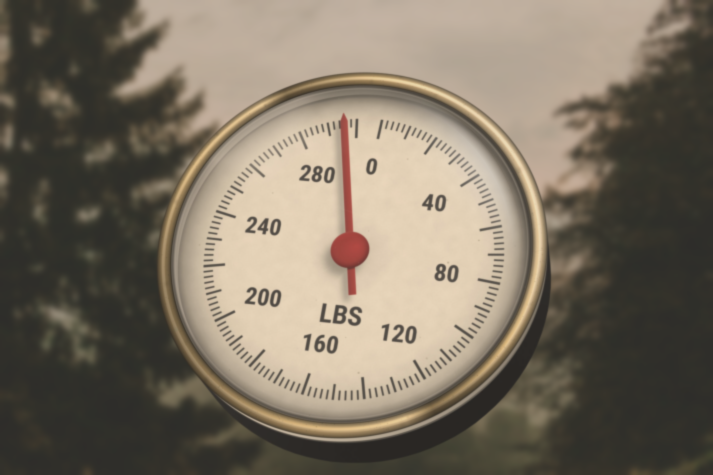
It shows lb 296
